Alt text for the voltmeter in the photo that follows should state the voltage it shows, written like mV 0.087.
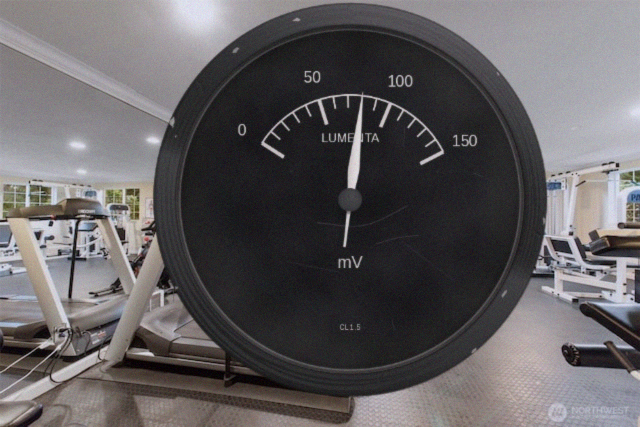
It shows mV 80
